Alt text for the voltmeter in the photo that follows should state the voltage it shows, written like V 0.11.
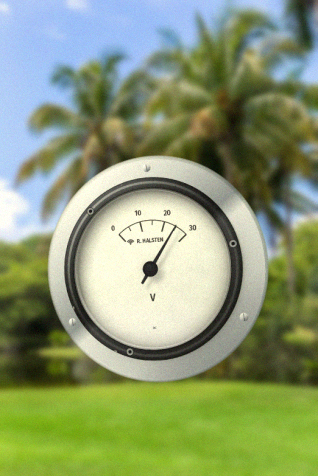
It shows V 25
